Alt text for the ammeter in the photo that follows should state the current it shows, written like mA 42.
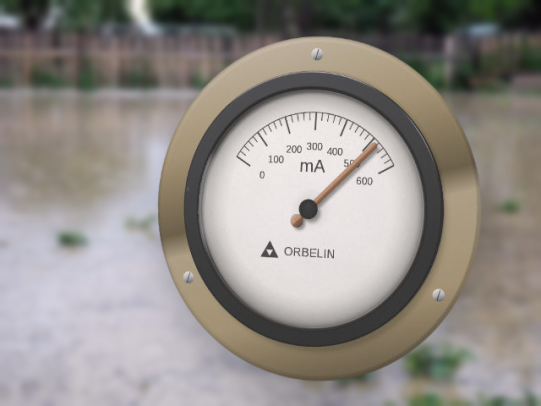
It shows mA 520
